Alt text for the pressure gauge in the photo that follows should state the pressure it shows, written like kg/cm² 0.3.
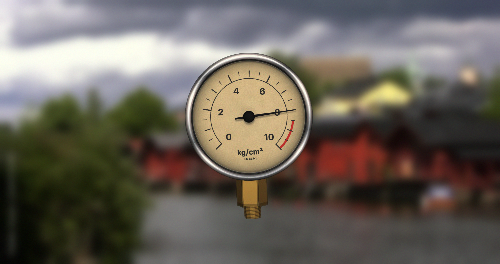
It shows kg/cm² 8
